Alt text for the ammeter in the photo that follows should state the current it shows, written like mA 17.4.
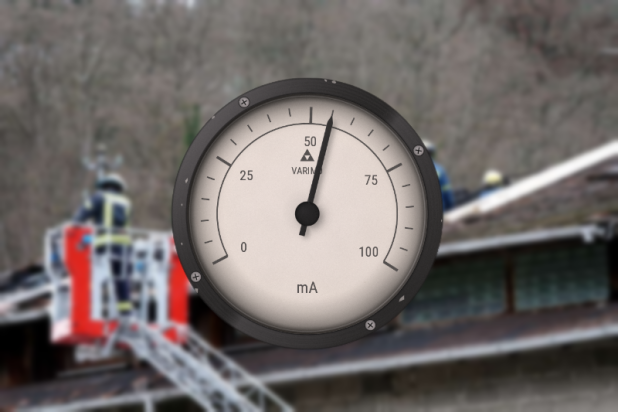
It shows mA 55
